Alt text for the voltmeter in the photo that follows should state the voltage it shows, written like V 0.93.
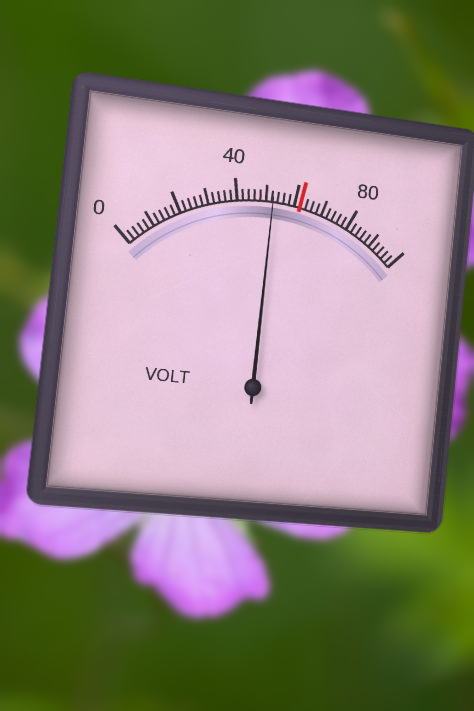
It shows V 52
